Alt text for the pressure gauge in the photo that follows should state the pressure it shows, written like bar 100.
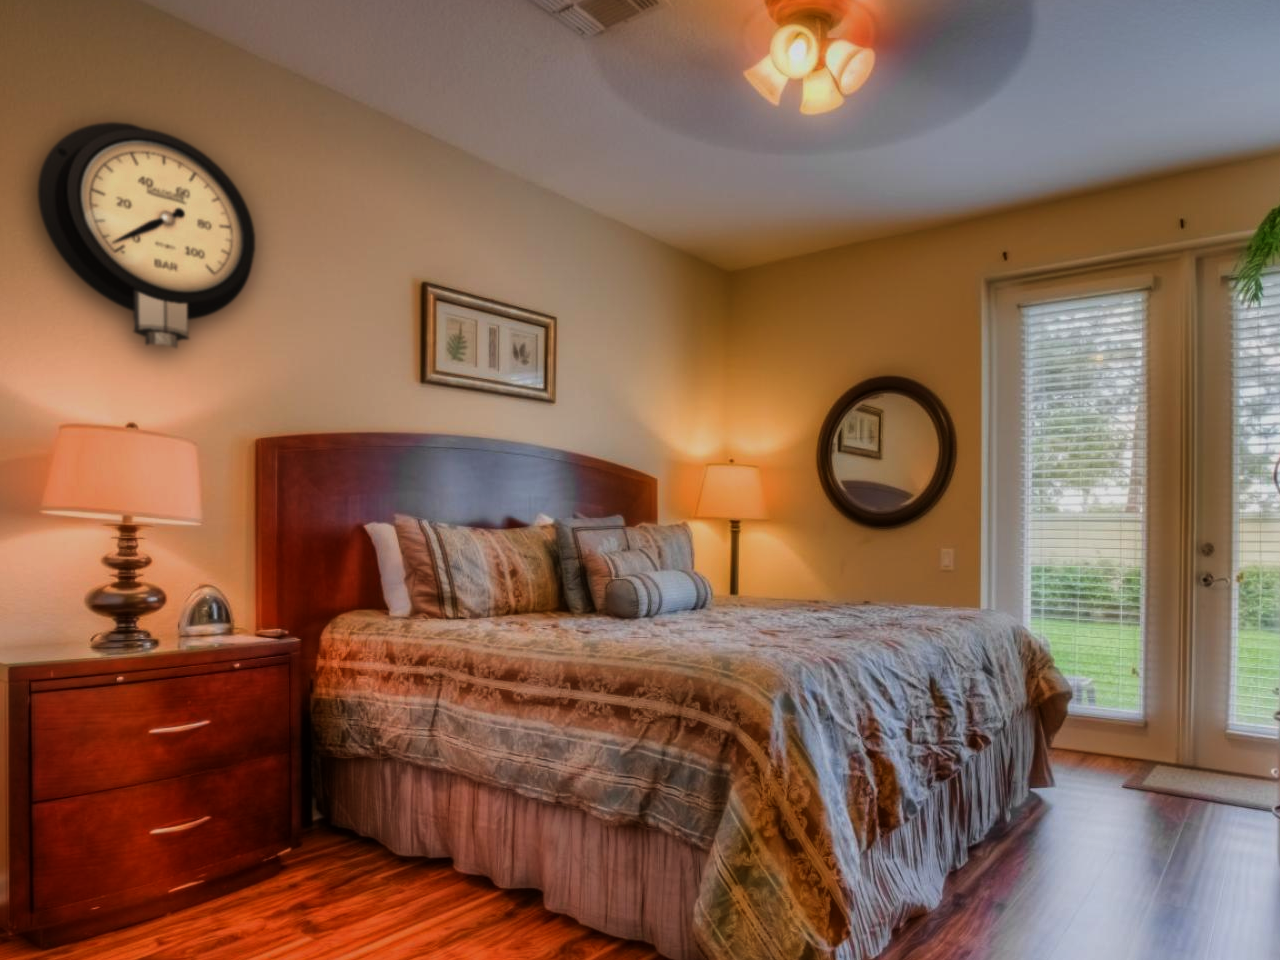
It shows bar 2.5
